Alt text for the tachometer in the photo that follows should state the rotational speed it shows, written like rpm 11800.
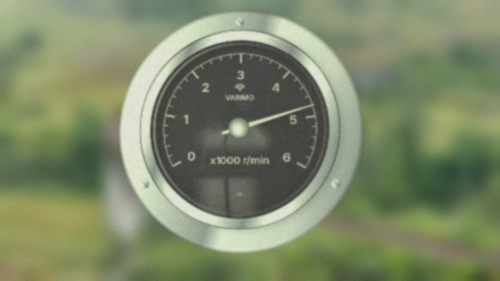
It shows rpm 4800
